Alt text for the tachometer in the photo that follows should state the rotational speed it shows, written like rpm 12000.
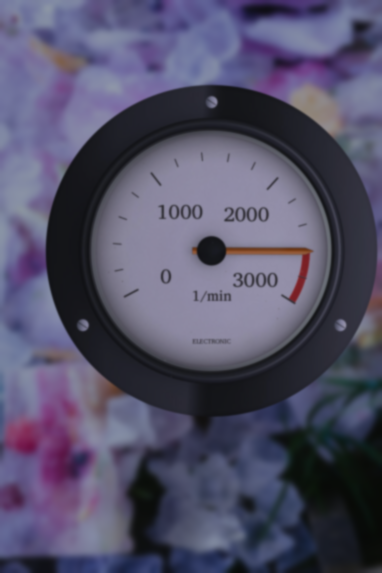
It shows rpm 2600
